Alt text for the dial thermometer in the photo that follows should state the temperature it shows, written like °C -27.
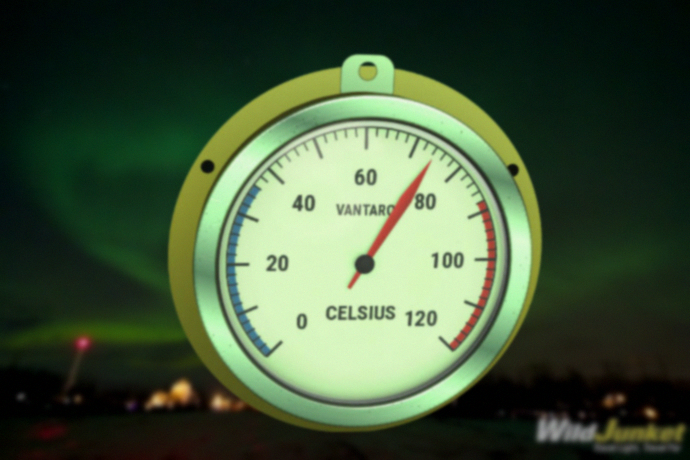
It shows °C 74
